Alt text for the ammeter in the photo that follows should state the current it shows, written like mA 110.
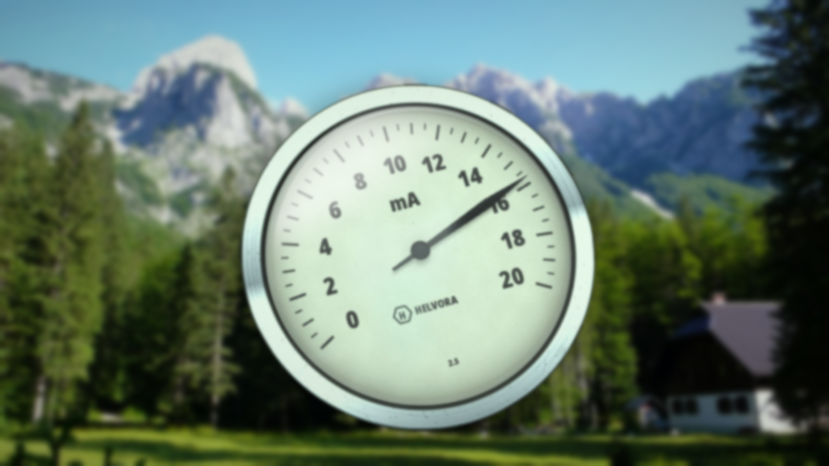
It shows mA 15.75
